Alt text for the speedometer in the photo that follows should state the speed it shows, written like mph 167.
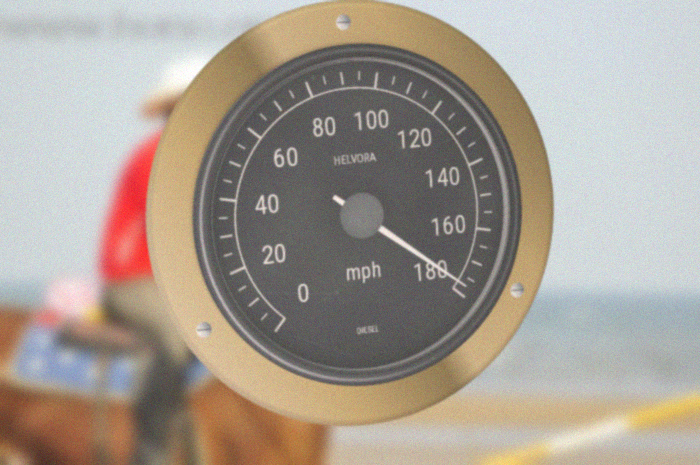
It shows mph 177.5
